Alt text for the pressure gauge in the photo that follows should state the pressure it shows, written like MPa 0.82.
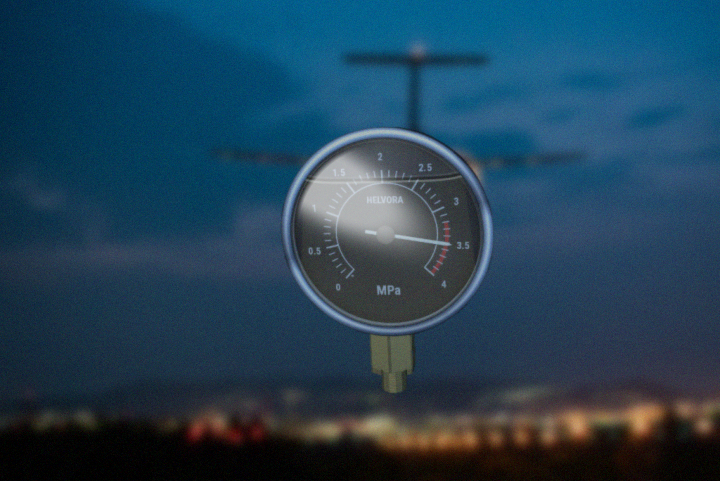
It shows MPa 3.5
